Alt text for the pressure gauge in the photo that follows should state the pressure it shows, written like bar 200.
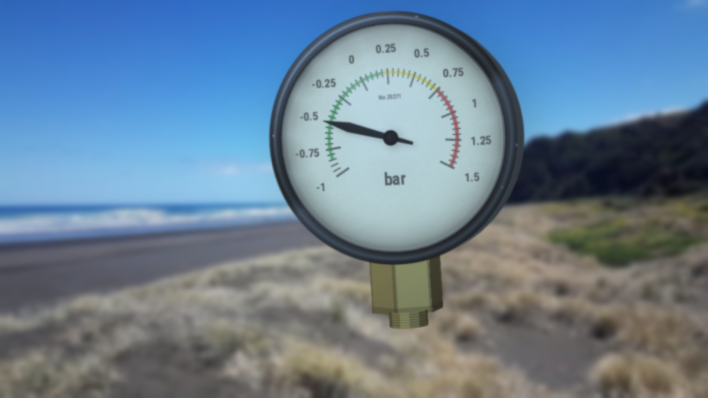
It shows bar -0.5
